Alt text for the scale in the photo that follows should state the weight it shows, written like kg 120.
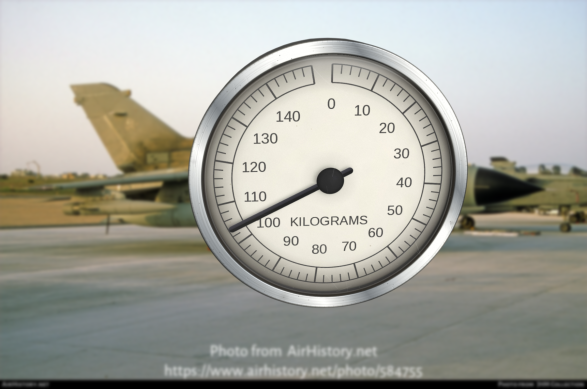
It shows kg 104
